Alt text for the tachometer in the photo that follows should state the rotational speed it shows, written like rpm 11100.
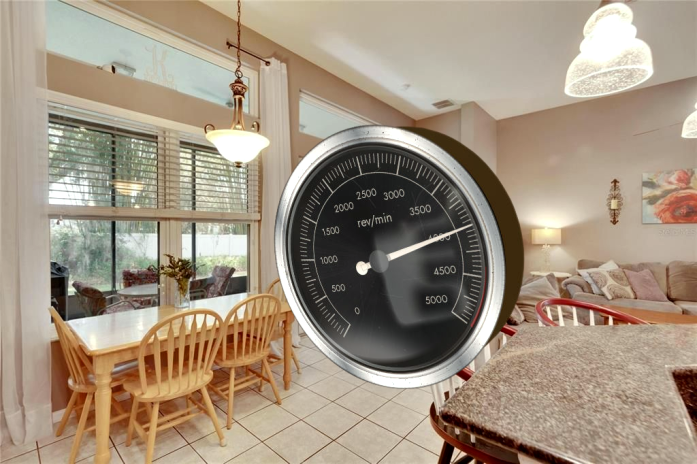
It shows rpm 4000
